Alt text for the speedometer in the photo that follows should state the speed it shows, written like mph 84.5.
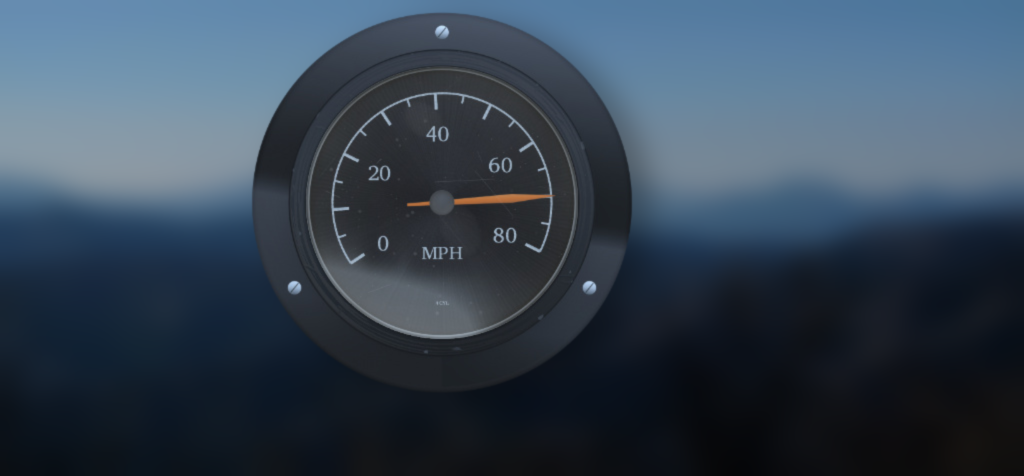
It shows mph 70
